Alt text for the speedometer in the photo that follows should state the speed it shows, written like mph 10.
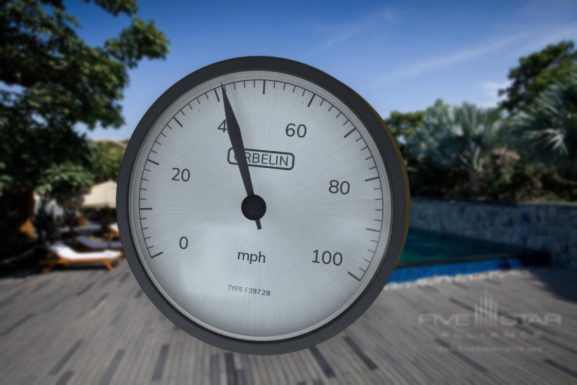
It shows mph 42
